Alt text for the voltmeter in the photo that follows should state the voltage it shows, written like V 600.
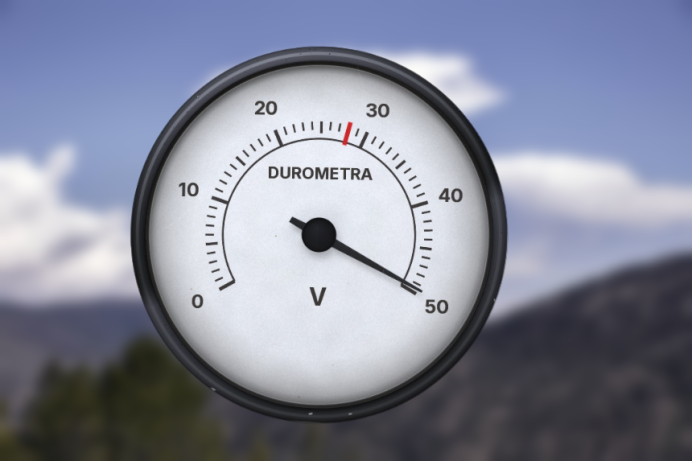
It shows V 49.5
